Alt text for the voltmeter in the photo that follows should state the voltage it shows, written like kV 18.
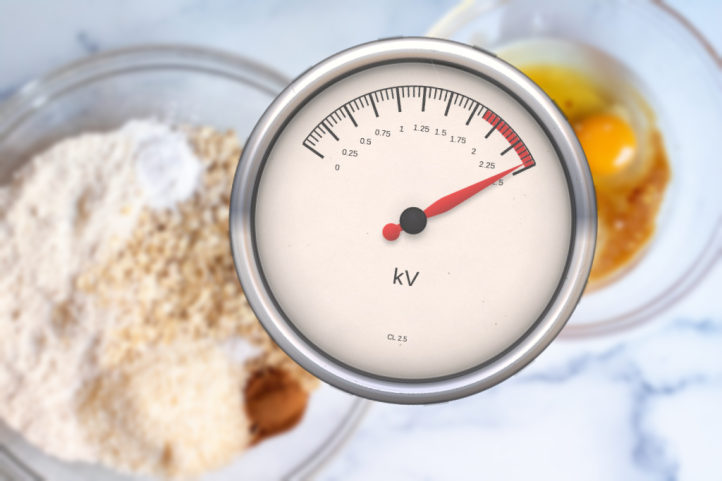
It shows kV 2.45
